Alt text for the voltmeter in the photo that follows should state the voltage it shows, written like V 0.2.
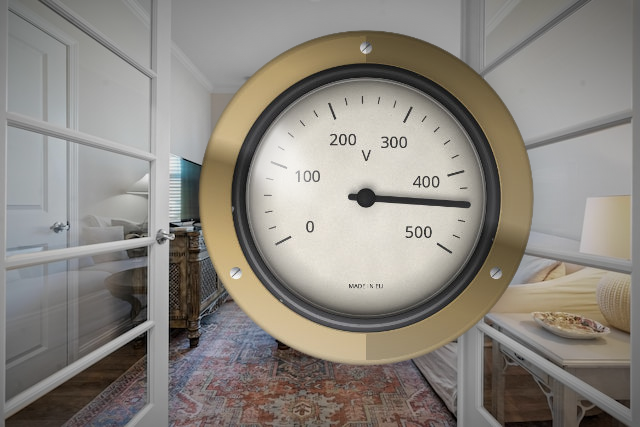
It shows V 440
